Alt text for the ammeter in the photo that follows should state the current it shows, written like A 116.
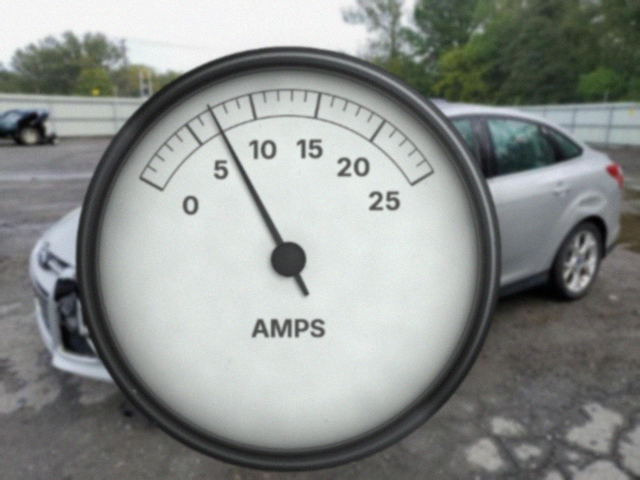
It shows A 7
